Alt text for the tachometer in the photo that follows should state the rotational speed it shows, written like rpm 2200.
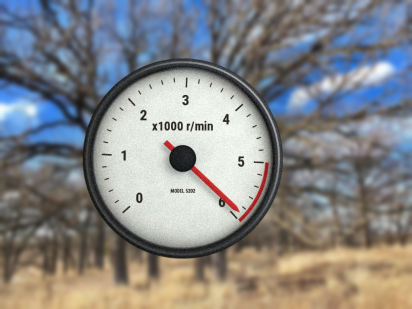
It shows rpm 5900
